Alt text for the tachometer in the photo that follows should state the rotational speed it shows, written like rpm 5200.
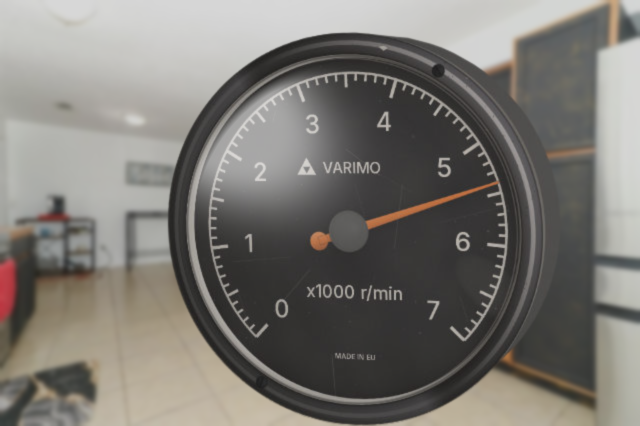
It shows rpm 5400
